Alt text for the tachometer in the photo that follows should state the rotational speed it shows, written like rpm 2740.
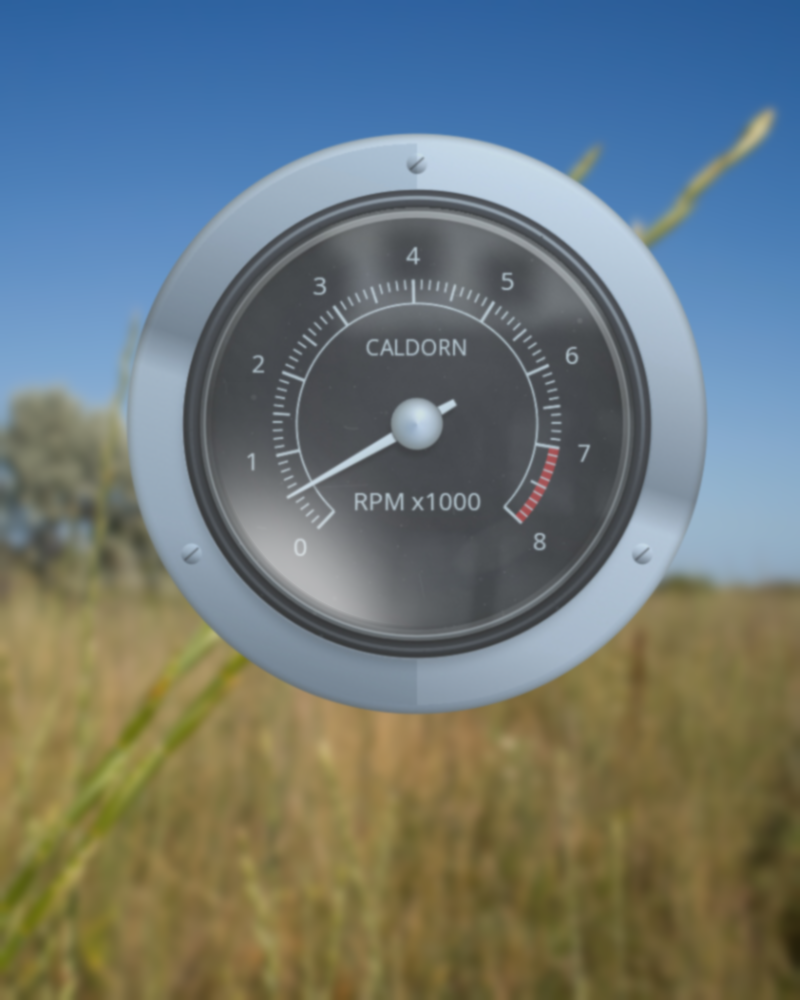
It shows rpm 500
